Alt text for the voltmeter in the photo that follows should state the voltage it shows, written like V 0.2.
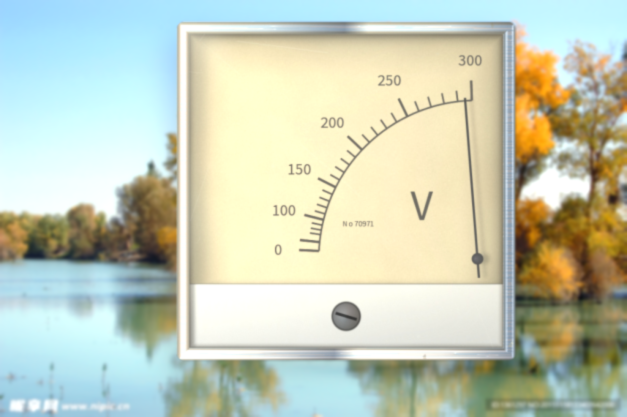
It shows V 295
